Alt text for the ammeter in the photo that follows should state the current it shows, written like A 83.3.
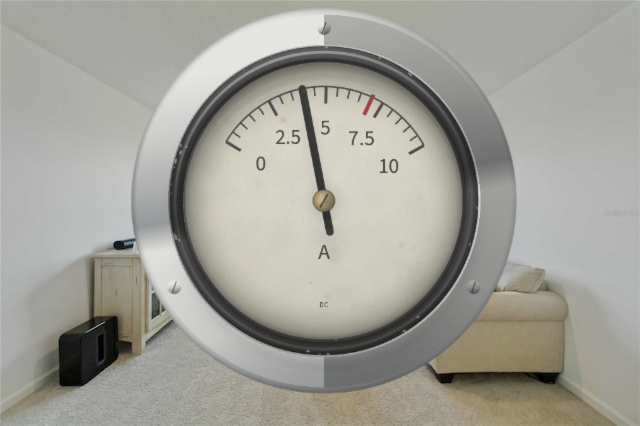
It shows A 4
